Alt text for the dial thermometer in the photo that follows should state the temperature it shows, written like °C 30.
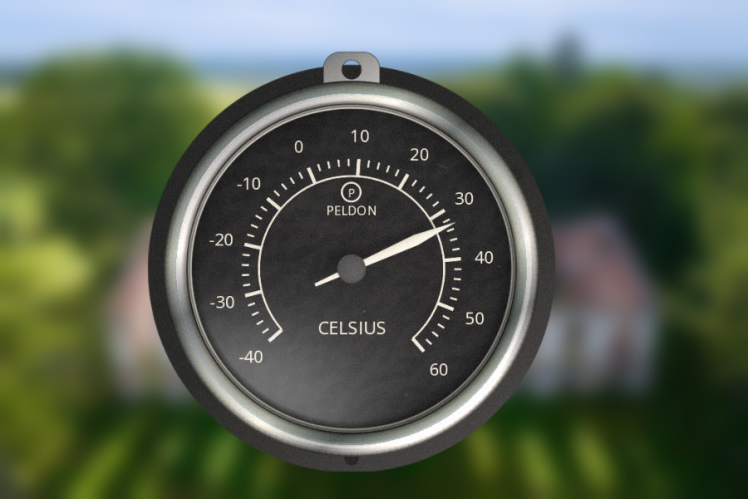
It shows °C 33
